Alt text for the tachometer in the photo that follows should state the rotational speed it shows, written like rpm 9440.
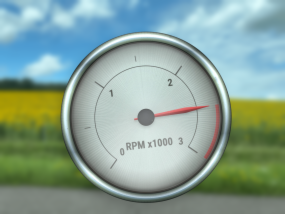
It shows rpm 2500
